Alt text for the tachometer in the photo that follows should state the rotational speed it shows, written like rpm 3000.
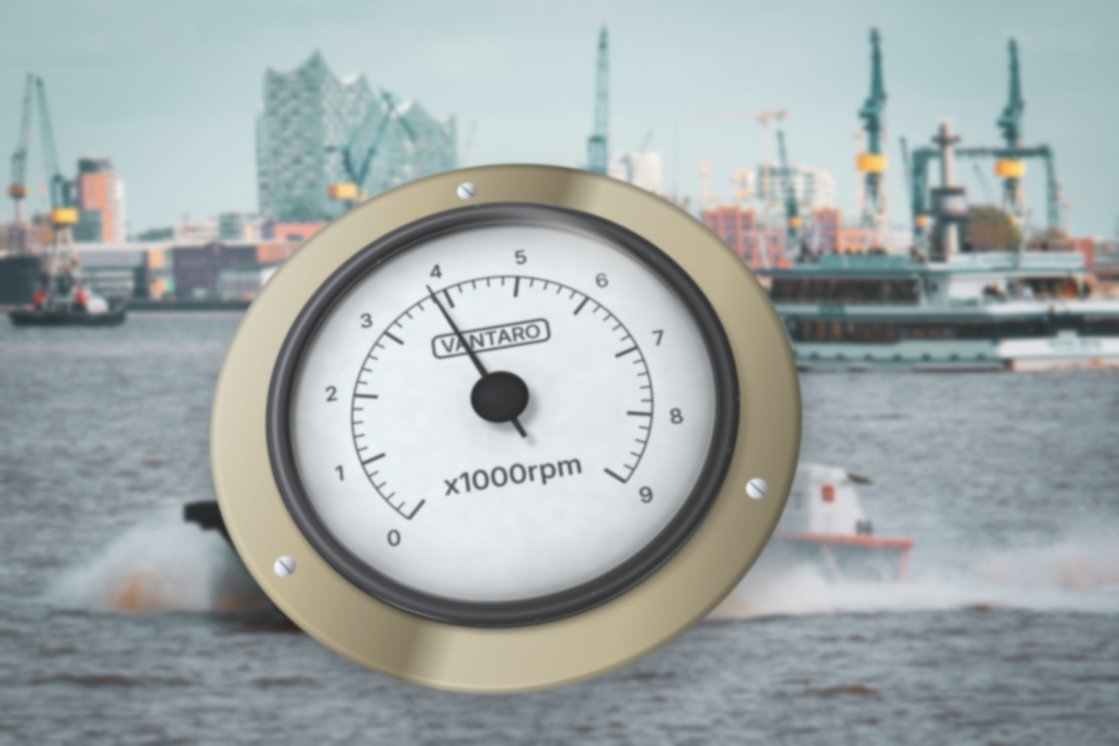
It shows rpm 3800
